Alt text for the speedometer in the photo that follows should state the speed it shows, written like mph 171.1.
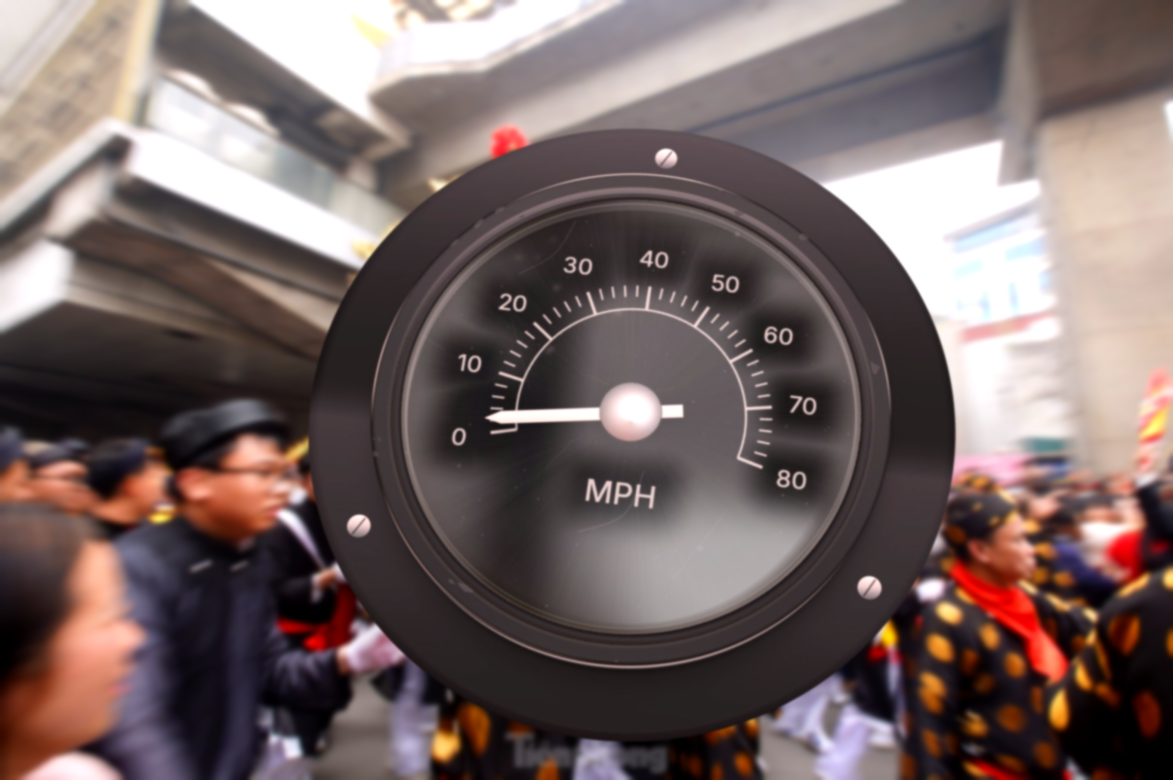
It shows mph 2
